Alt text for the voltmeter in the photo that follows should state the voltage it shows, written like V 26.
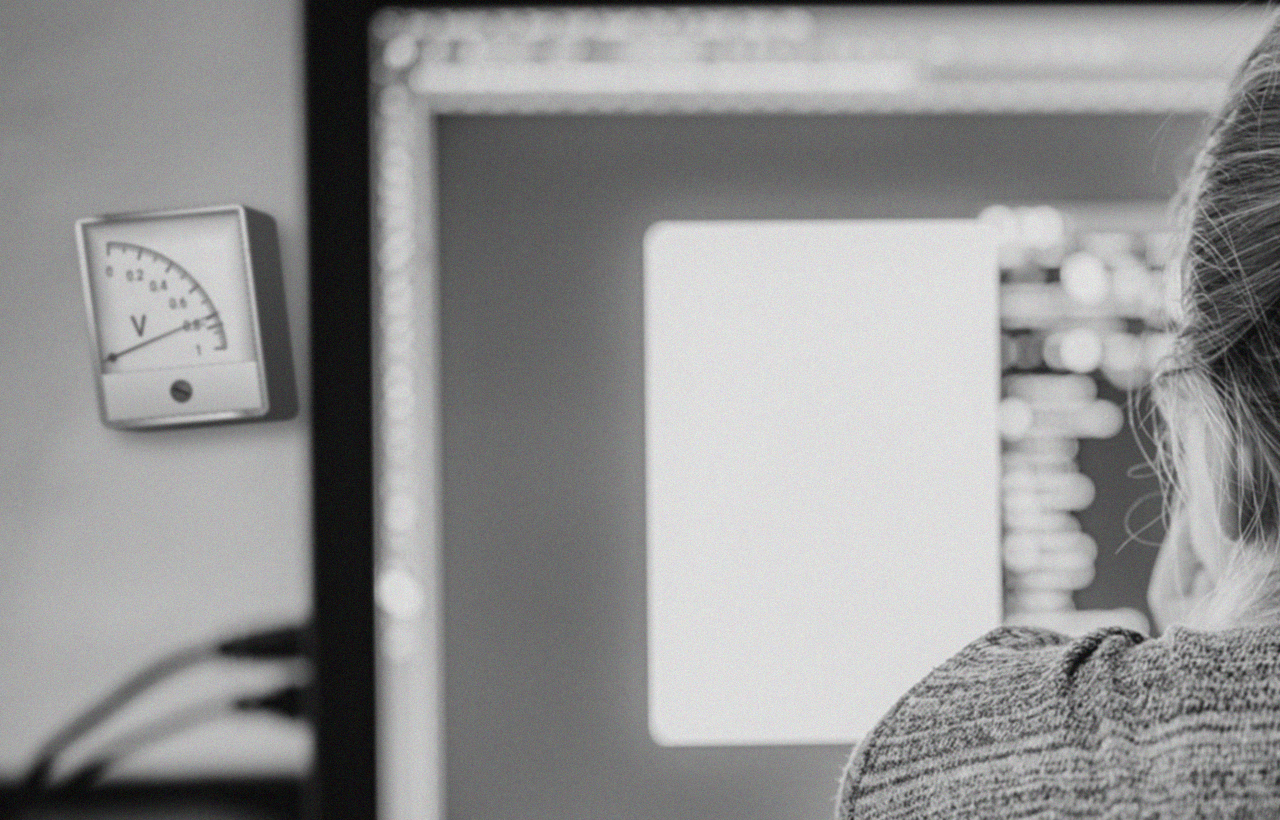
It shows V 0.8
